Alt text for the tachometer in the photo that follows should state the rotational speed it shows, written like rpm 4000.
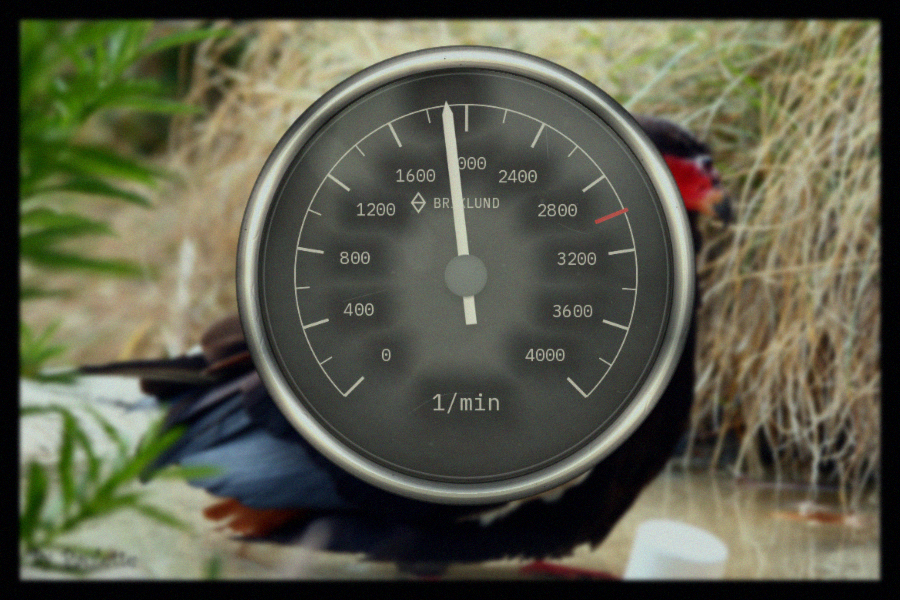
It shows rpm 1900
